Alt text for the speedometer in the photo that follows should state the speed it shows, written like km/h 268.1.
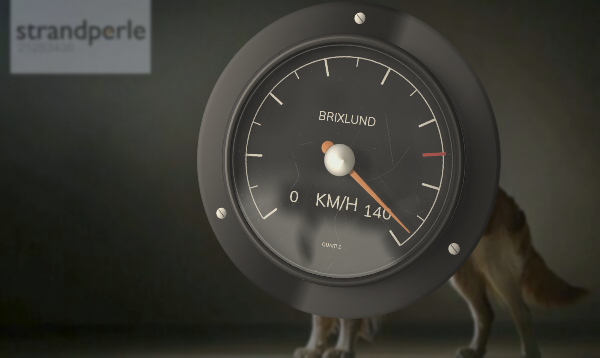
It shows km/h 135
